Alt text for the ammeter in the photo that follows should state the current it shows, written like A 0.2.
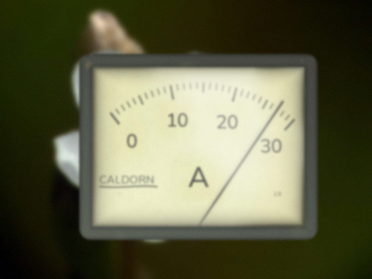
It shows A 27
